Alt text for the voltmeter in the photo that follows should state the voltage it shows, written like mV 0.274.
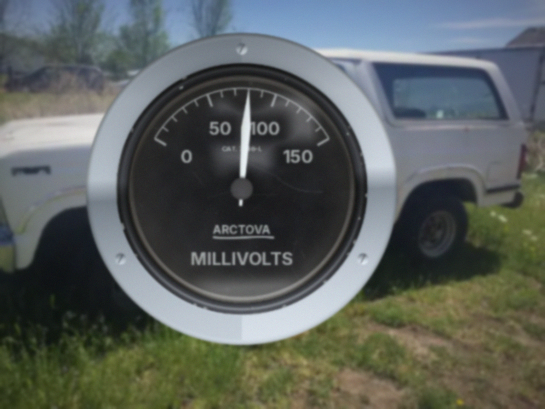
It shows mV 80
